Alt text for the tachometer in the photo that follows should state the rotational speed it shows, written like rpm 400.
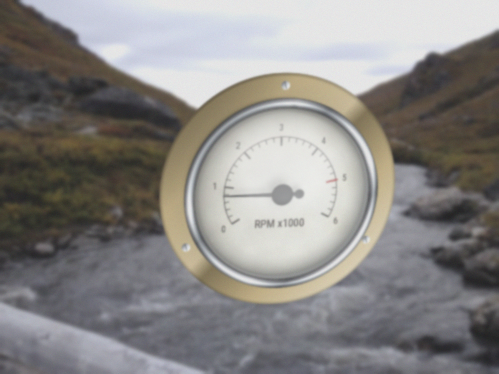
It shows rpm 800
